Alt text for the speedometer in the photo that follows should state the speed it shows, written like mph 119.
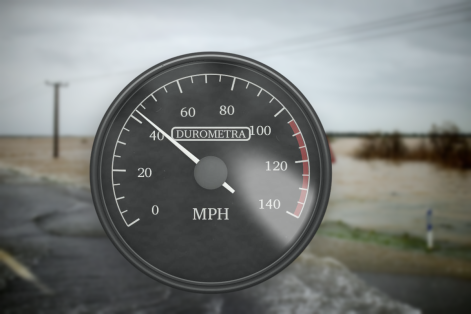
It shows mph 42.5
